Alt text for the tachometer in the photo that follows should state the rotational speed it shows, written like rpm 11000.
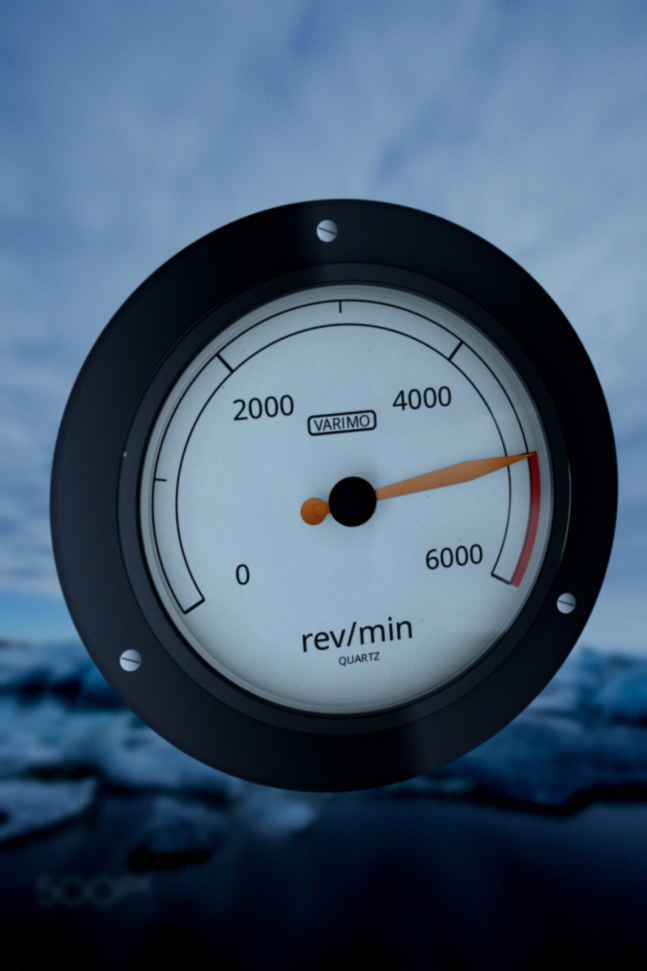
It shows rpm 5000
